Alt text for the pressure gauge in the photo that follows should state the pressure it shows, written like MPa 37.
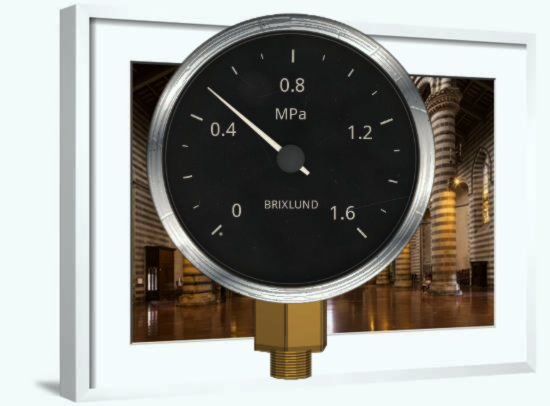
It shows MPa 0.5
